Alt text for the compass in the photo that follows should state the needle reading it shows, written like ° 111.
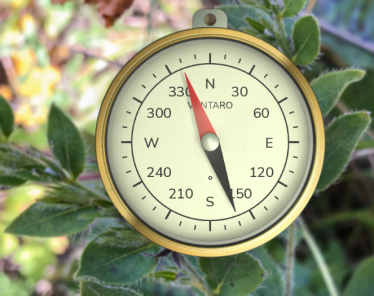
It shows ° 340
